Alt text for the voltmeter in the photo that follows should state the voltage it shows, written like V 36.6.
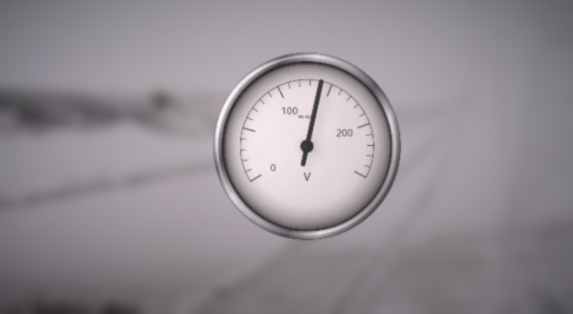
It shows V 140
